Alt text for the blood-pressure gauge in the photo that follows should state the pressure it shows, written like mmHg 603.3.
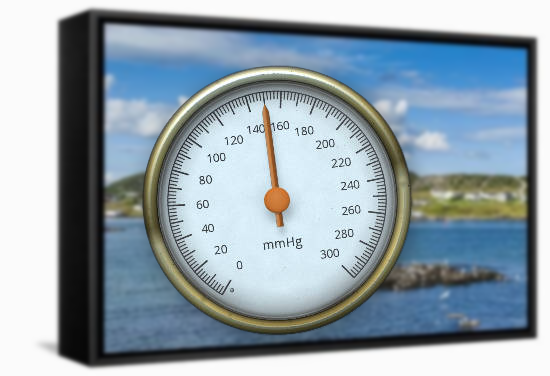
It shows mmHg 150
